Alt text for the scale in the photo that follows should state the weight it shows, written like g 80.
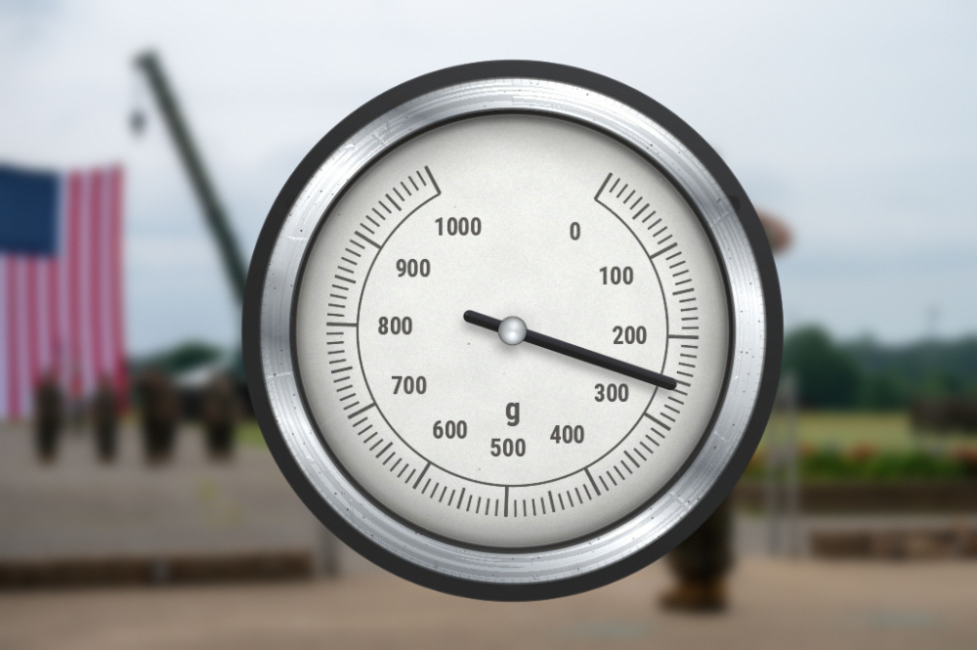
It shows g 255
